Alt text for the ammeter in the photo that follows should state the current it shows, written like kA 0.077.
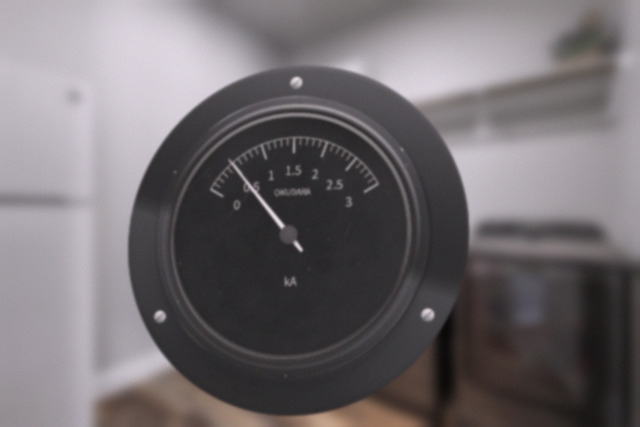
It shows kA 0.5
